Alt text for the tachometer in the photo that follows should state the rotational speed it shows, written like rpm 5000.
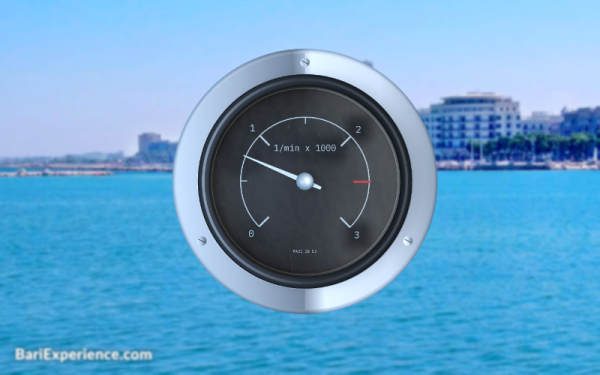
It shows rpm 750
